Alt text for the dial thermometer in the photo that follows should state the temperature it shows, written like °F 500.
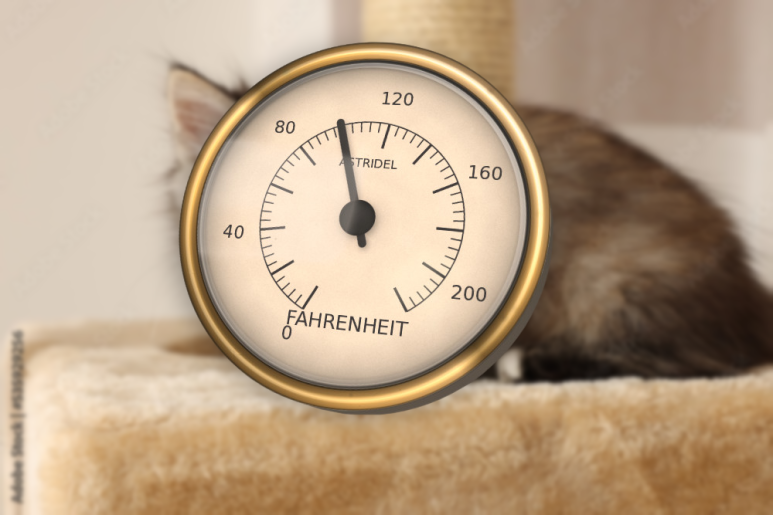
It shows °F 100
